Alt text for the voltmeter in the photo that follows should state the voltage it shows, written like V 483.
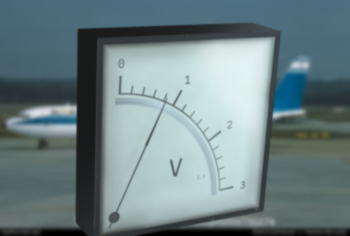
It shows V 0.8
